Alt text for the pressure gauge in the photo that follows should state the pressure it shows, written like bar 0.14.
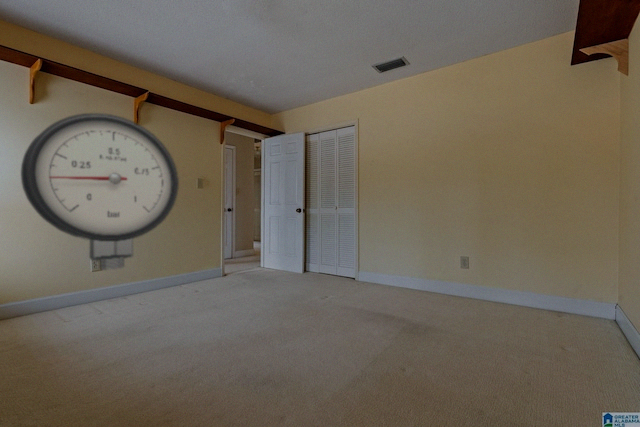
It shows bar 0.15
